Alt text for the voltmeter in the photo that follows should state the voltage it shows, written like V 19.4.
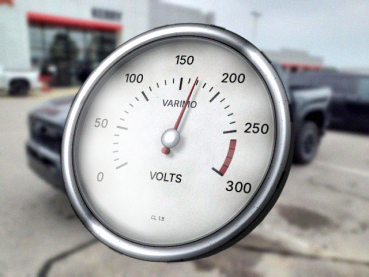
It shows V 170
